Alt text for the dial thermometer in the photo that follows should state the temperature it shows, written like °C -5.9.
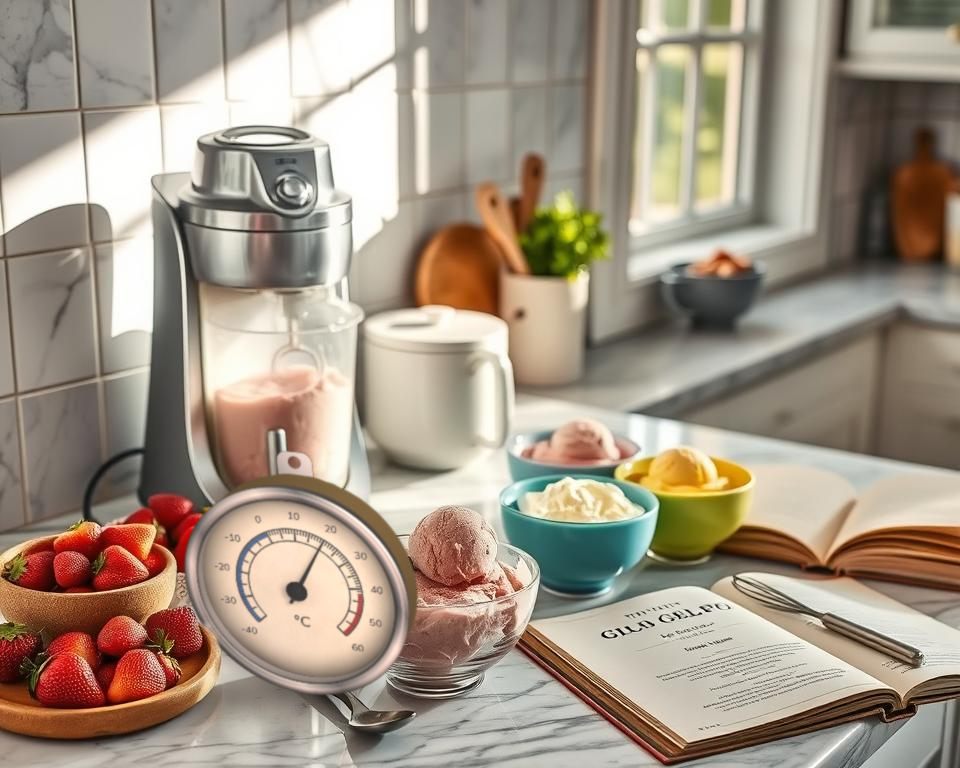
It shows °C 20
